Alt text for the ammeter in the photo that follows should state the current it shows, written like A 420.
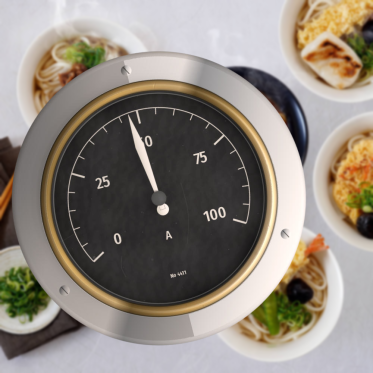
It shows A 47.5
